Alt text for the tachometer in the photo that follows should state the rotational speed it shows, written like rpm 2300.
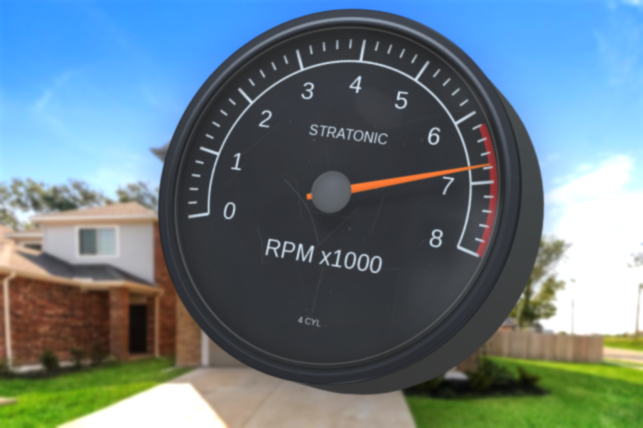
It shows rpm 6800
